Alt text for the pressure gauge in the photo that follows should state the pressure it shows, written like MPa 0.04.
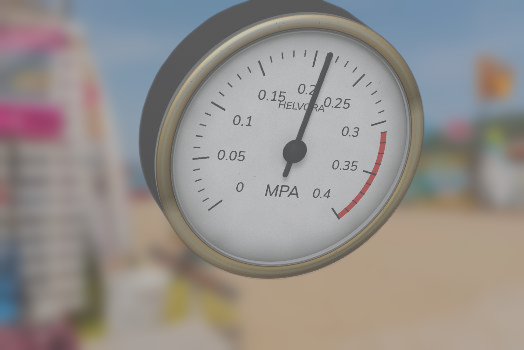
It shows MPa 0.21
